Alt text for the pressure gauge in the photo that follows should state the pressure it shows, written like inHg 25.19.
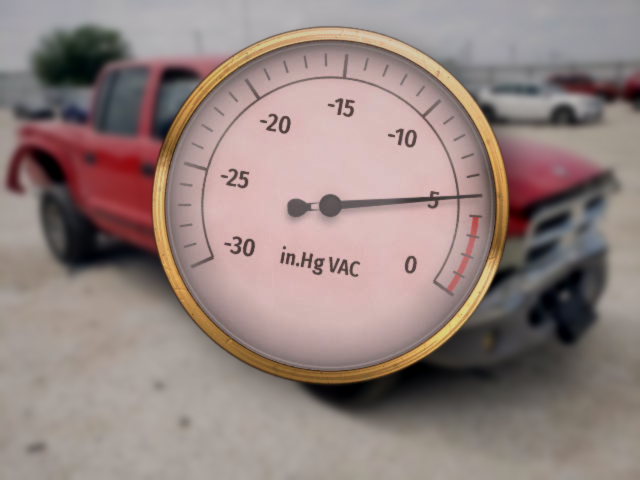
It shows inHg -5
